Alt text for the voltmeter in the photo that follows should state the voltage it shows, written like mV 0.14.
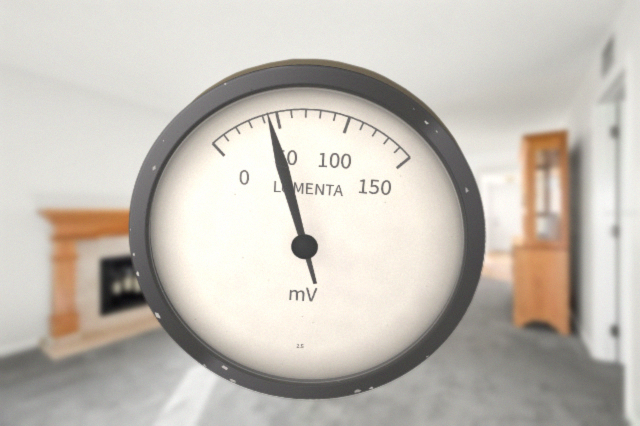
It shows mV 45
